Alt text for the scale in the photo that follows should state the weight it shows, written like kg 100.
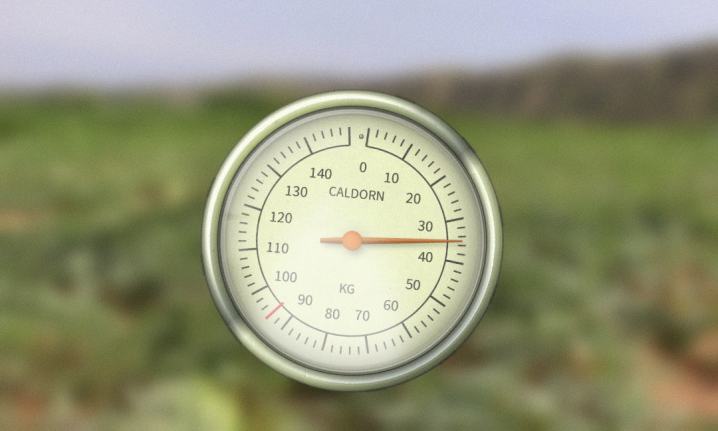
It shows kg 35
